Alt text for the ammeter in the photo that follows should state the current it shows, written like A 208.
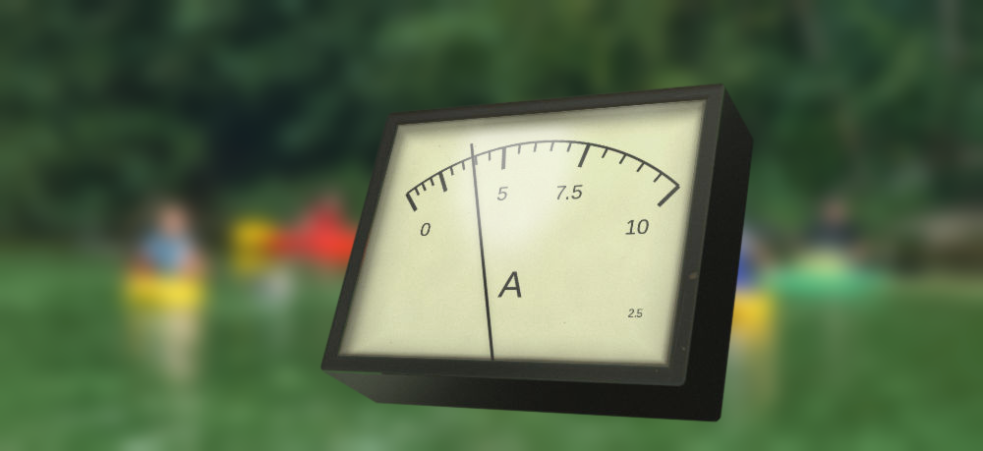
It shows A 4
